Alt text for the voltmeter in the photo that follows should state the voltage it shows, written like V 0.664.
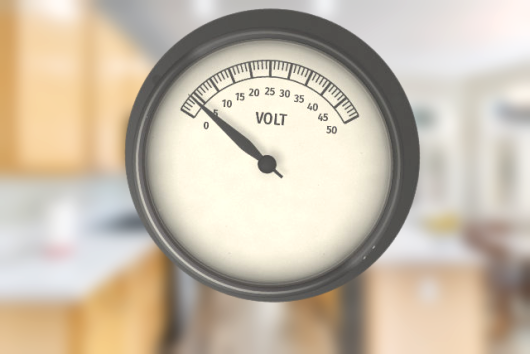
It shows V 4
